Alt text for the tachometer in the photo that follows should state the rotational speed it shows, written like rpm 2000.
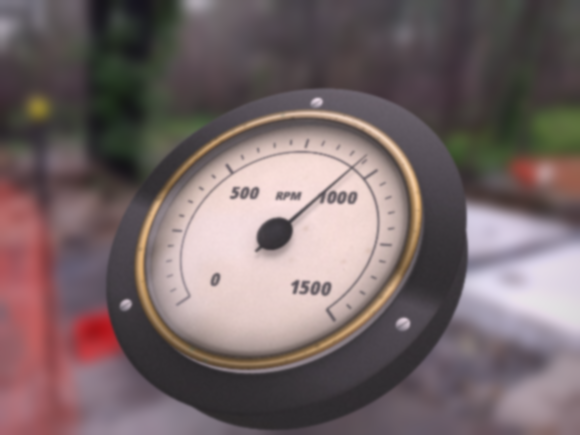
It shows rpm 950
